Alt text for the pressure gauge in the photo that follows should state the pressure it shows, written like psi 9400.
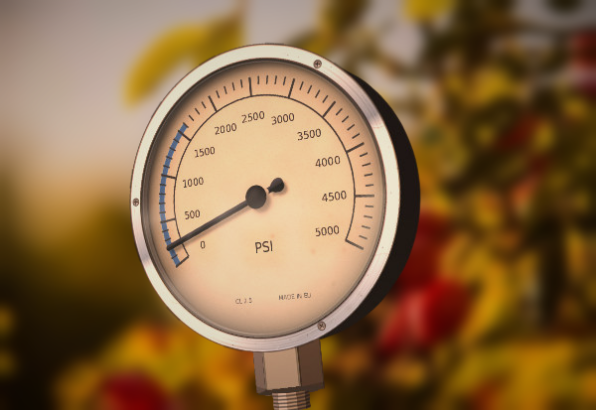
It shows psi 200
